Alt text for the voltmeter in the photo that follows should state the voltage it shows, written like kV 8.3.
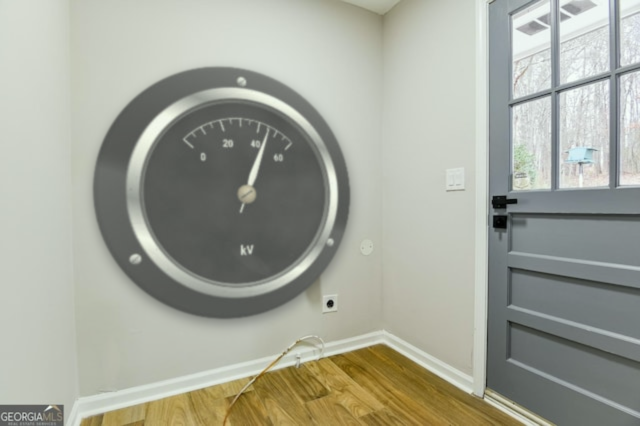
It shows kV 45
